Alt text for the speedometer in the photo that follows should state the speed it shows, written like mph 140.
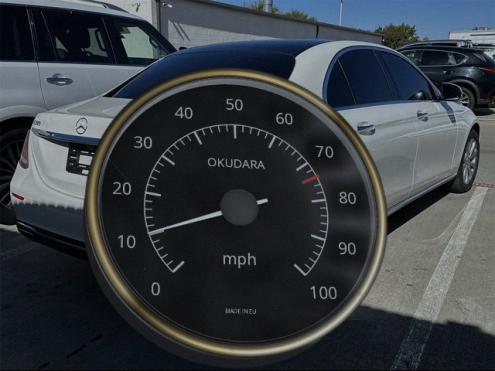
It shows mph 10
